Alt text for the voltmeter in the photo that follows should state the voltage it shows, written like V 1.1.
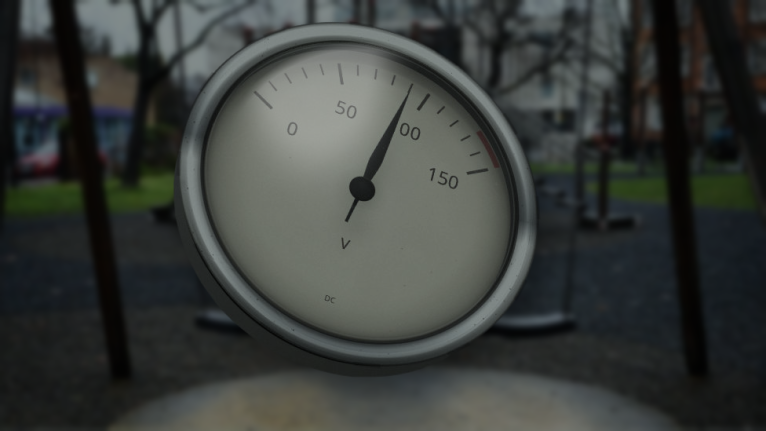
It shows V 90
